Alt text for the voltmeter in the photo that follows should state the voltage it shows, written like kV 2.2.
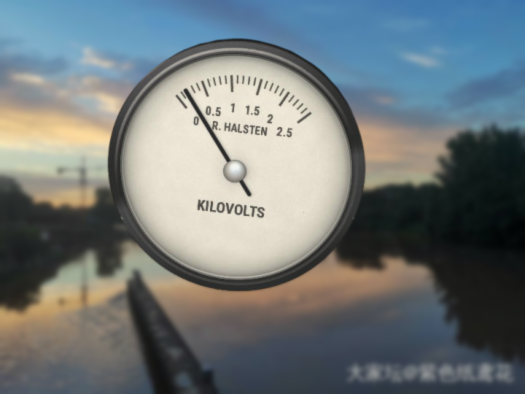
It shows kV 0.2
